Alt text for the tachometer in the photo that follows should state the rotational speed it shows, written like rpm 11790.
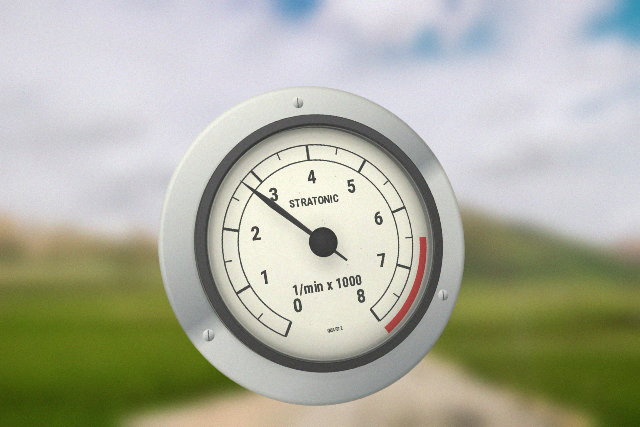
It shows rpm 2750
